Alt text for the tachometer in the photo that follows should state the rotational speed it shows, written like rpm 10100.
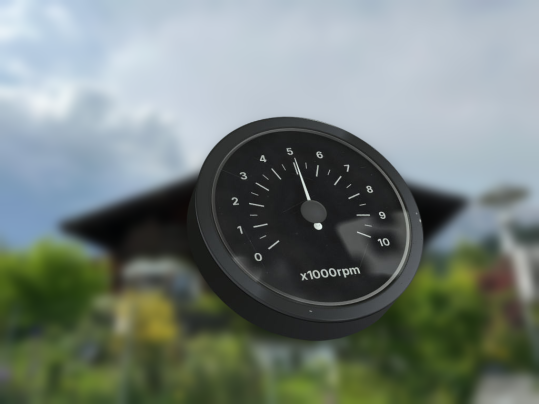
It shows rpm 5000
